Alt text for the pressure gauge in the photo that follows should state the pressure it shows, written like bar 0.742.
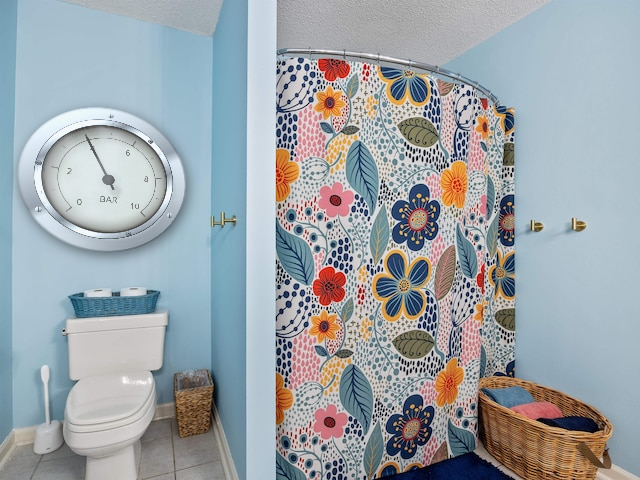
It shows bar 4
